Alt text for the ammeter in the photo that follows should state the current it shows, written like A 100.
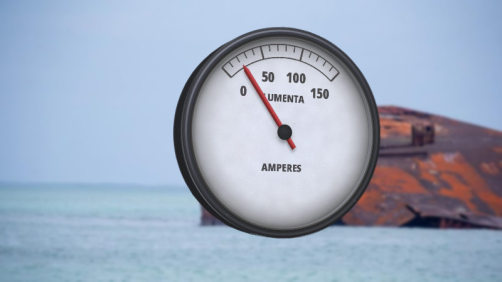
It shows A 20
